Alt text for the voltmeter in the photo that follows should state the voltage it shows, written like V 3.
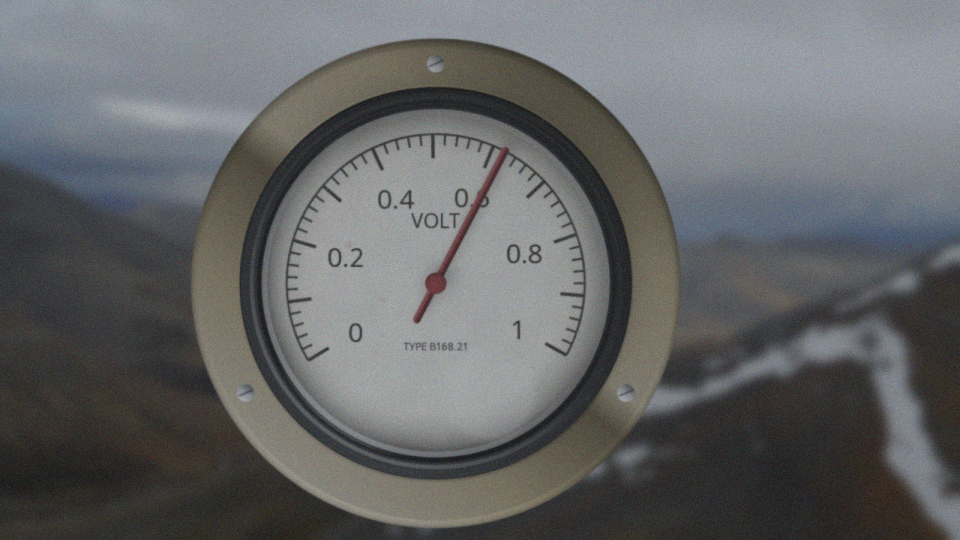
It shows V 0.62
